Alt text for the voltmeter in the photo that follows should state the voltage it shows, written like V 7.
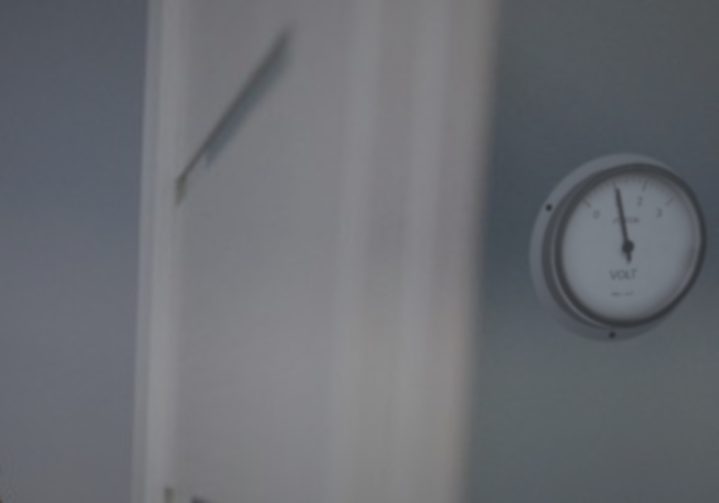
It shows V 1
